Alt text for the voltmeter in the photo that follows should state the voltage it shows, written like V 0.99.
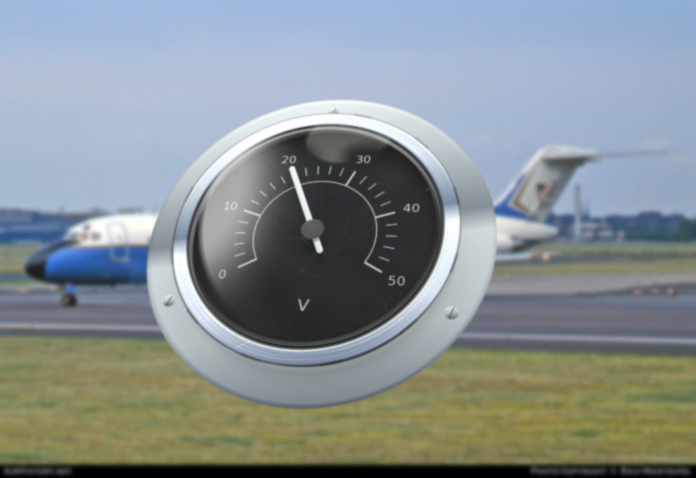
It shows V 20
